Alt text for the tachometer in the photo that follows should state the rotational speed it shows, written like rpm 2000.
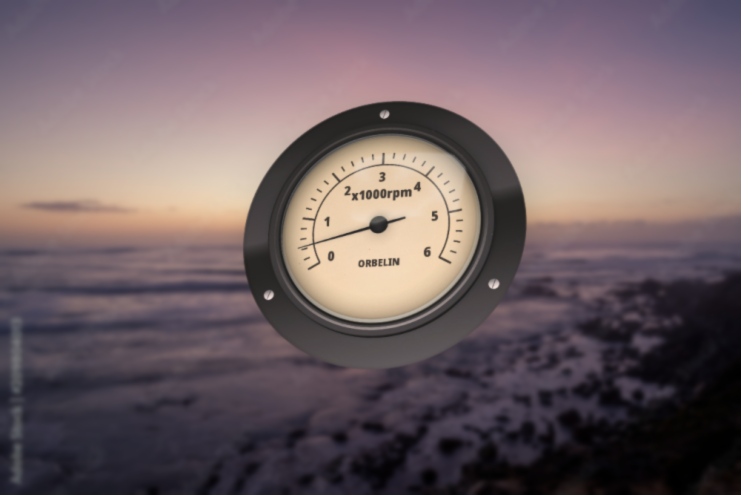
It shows rpm 400
